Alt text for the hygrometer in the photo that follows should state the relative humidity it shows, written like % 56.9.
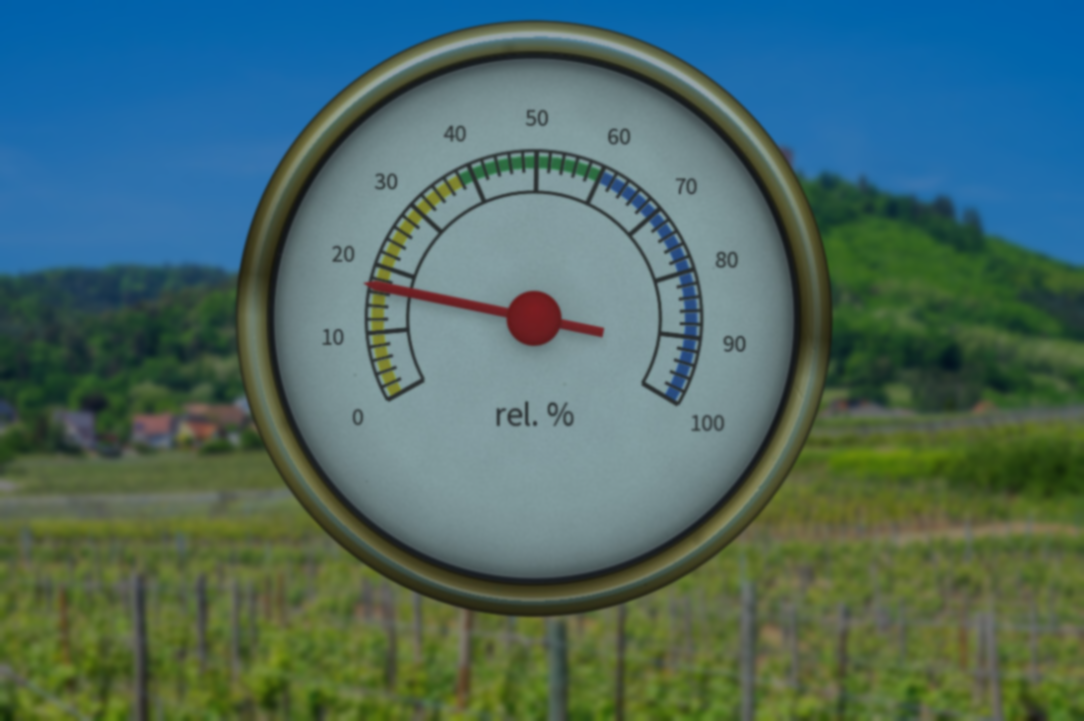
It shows % 17
